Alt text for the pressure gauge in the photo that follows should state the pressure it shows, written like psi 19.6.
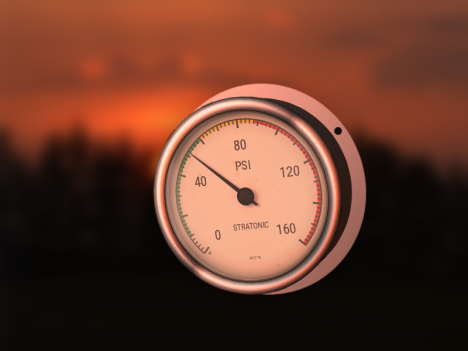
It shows psi 52
